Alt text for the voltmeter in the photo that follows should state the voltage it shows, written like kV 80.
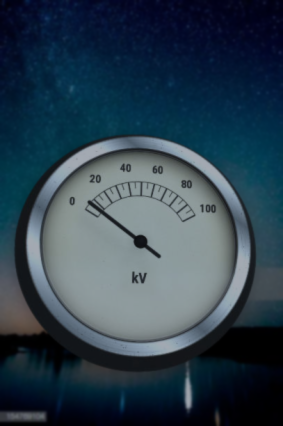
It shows kV 5
